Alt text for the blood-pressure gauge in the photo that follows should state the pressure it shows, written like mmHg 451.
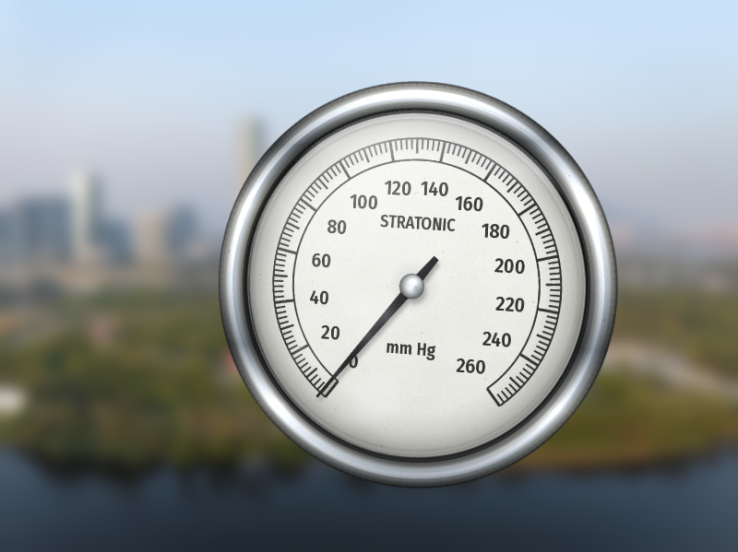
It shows mmHg 2
